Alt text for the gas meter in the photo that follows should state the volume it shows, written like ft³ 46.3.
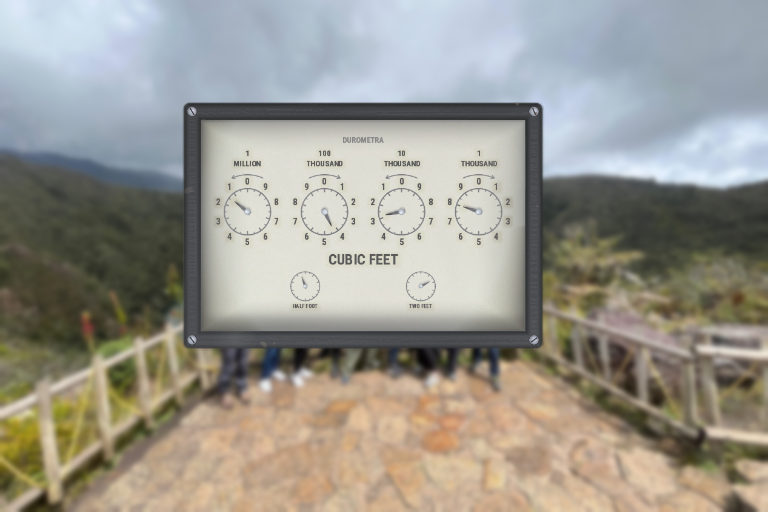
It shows ft³ 142800
